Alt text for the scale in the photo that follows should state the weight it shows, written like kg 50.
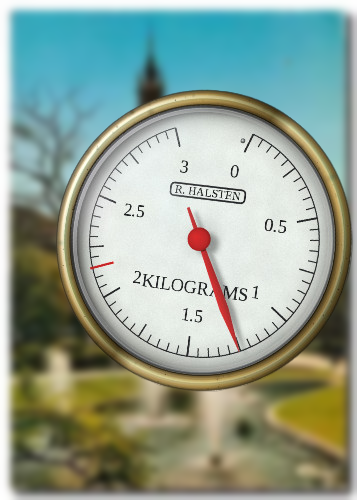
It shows kg 1.25
